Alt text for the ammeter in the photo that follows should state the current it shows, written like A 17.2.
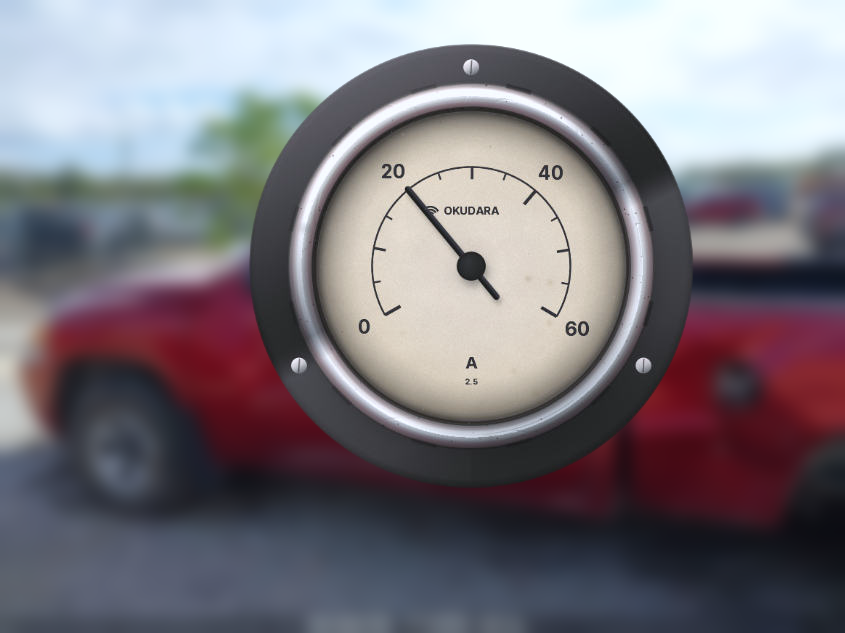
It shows A 20
